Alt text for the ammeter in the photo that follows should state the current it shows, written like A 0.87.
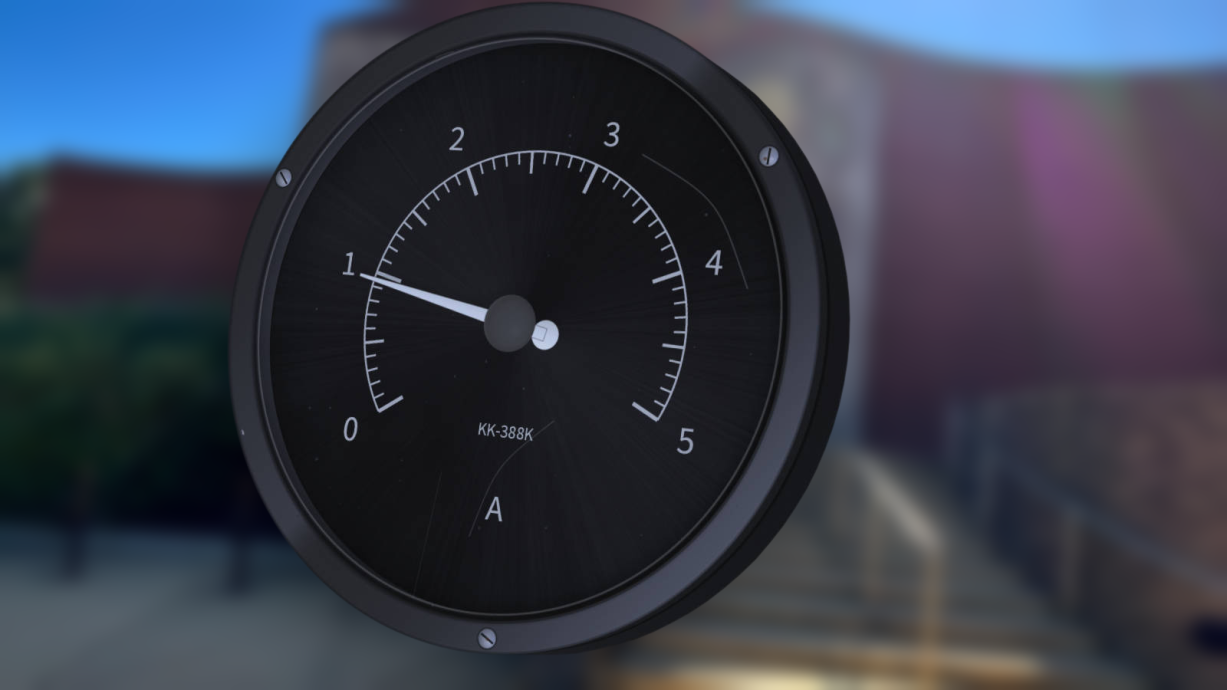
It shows A 0.95
